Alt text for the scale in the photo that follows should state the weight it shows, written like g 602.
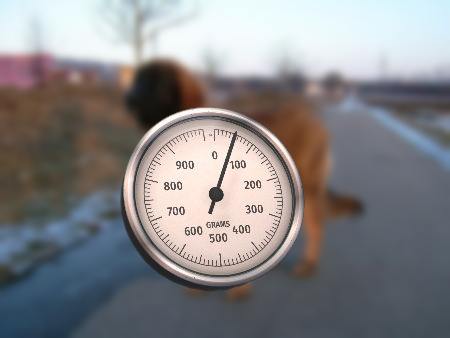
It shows g 50
